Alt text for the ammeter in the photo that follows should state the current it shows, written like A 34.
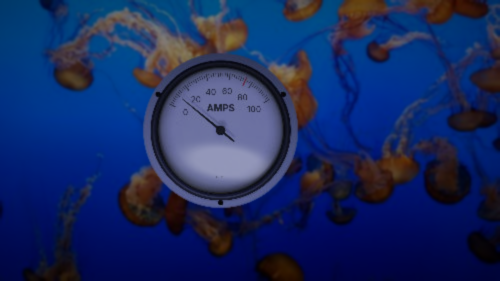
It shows A 10
